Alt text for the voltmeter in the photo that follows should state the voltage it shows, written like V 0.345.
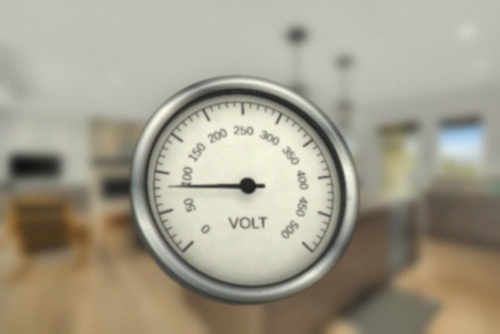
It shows V 80
